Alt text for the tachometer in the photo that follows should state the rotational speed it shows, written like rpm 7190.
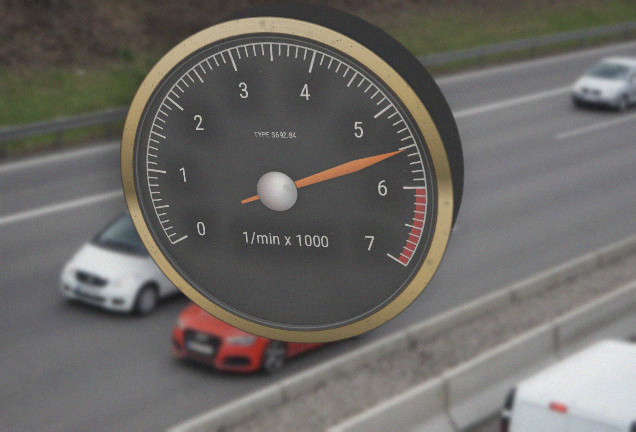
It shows rpm 5500
